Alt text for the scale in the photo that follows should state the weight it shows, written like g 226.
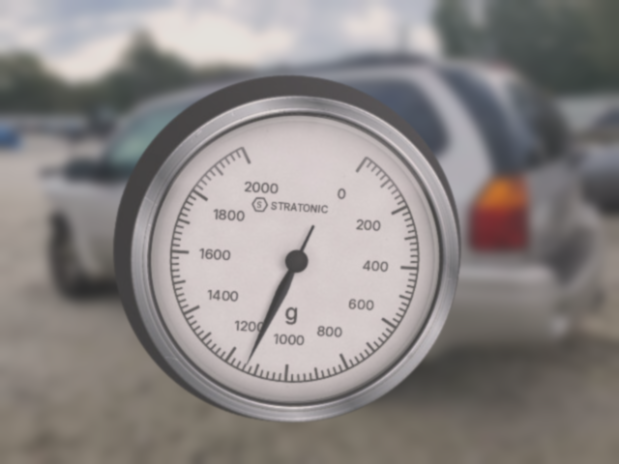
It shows g 1140
